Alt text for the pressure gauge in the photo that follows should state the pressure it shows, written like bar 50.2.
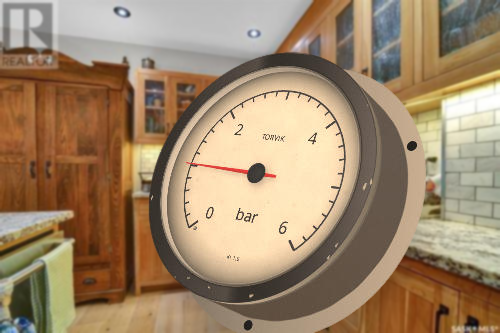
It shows bar 1
